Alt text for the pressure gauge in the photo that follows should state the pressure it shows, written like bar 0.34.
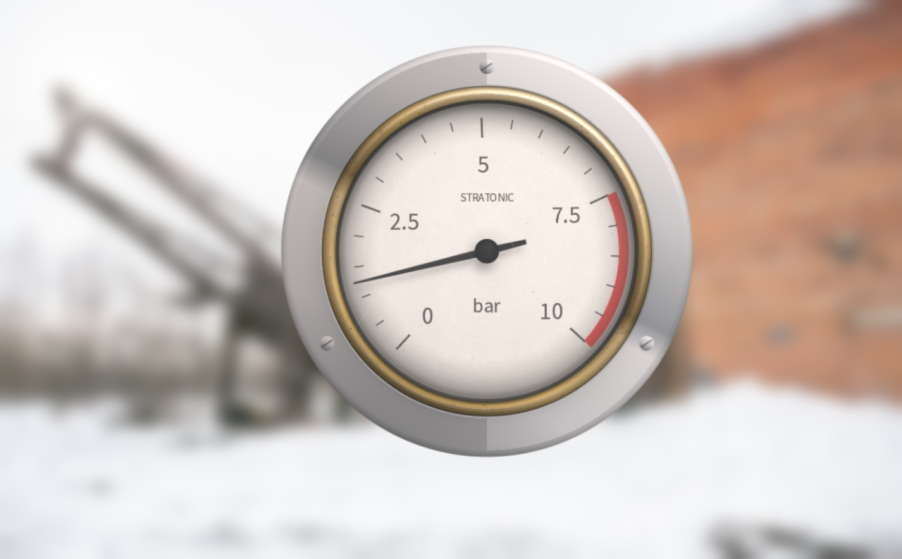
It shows bar 1.25
